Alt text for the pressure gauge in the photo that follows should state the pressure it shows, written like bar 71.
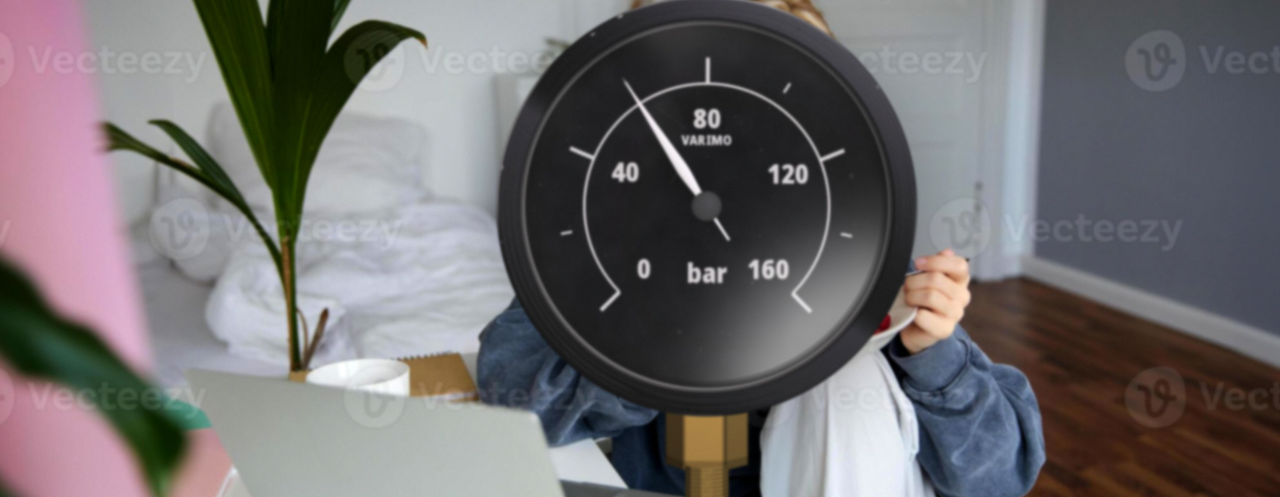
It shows bar 60
